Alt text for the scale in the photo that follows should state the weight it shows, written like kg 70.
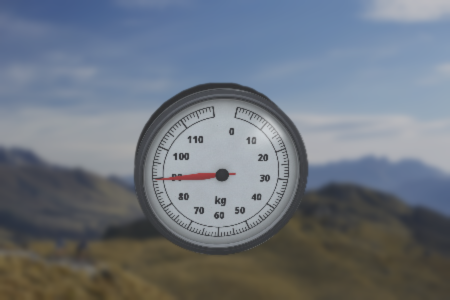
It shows kg 90
